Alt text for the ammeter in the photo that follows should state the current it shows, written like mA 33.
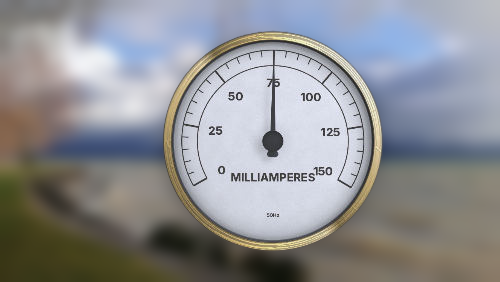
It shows mA 75
